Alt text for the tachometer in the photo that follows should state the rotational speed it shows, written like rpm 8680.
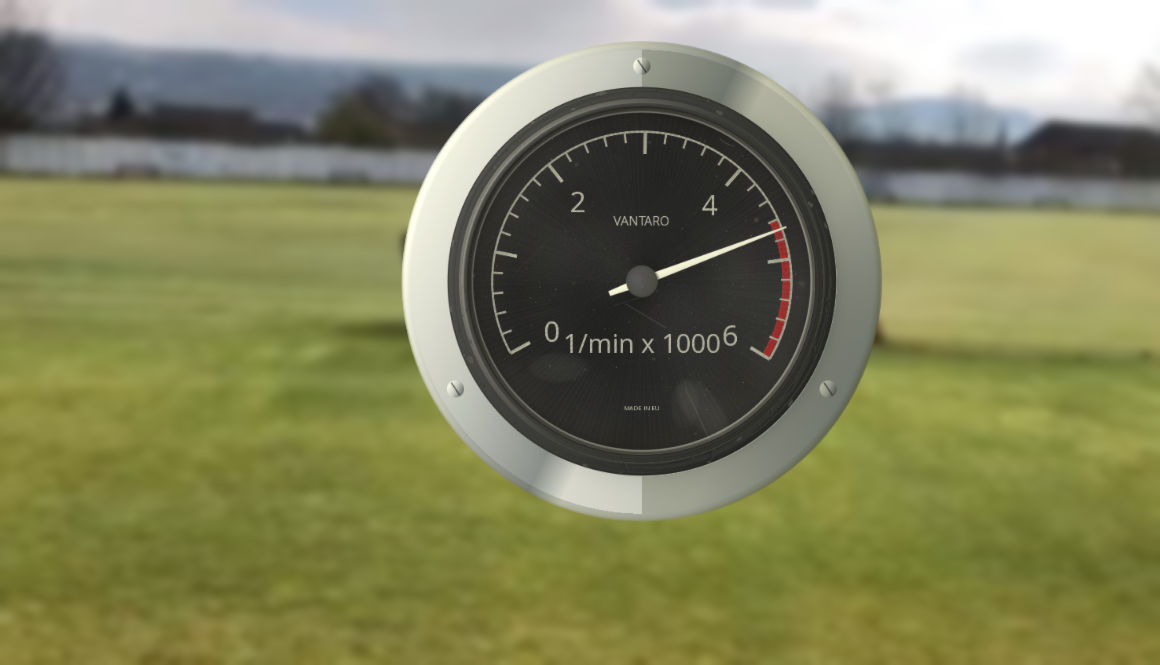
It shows rpm 4700
